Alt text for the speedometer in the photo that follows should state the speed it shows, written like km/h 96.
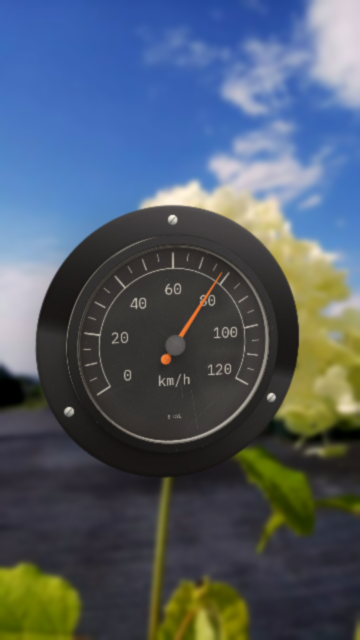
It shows km/h 77.5
